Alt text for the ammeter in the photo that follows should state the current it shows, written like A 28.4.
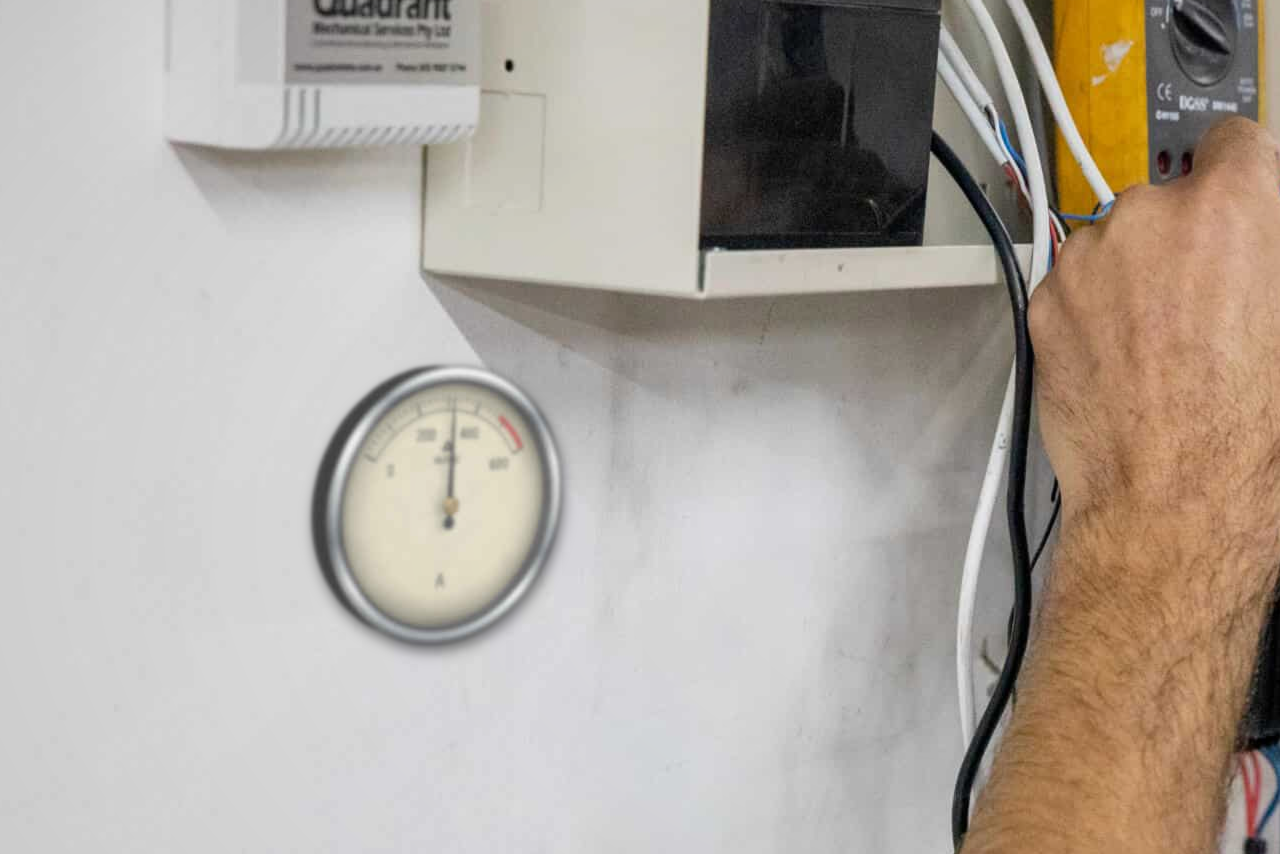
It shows A 300
